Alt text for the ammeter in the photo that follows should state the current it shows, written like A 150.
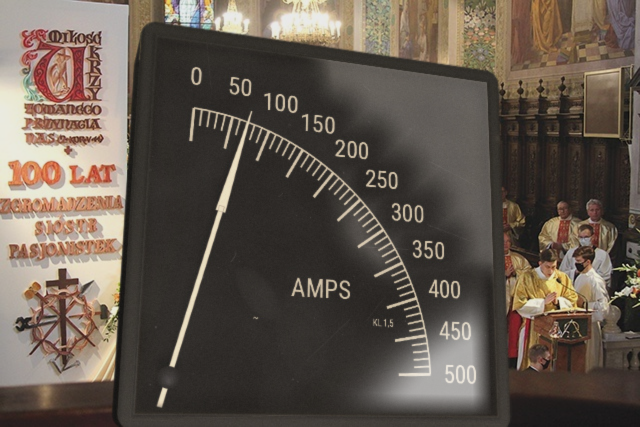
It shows A 70
